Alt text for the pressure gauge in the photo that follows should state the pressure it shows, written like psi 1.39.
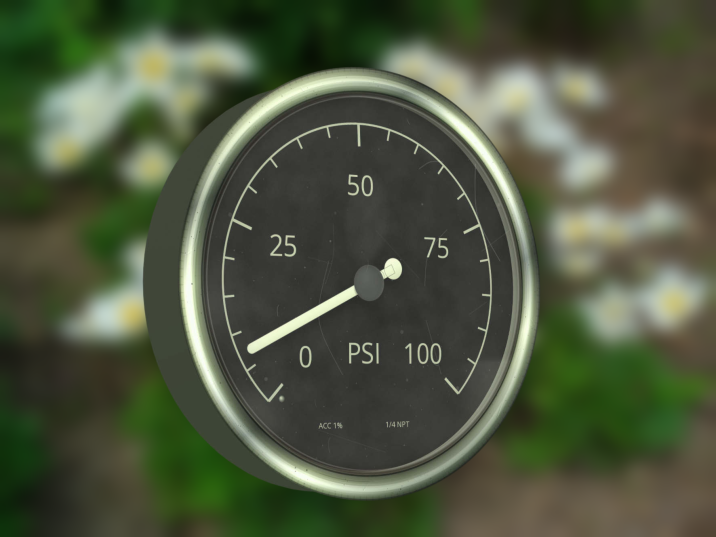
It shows psi 7.5
